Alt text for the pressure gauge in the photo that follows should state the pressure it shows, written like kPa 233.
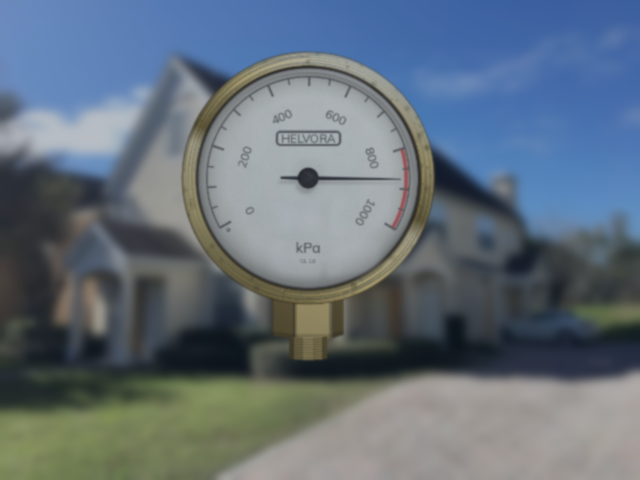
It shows kPa 875
